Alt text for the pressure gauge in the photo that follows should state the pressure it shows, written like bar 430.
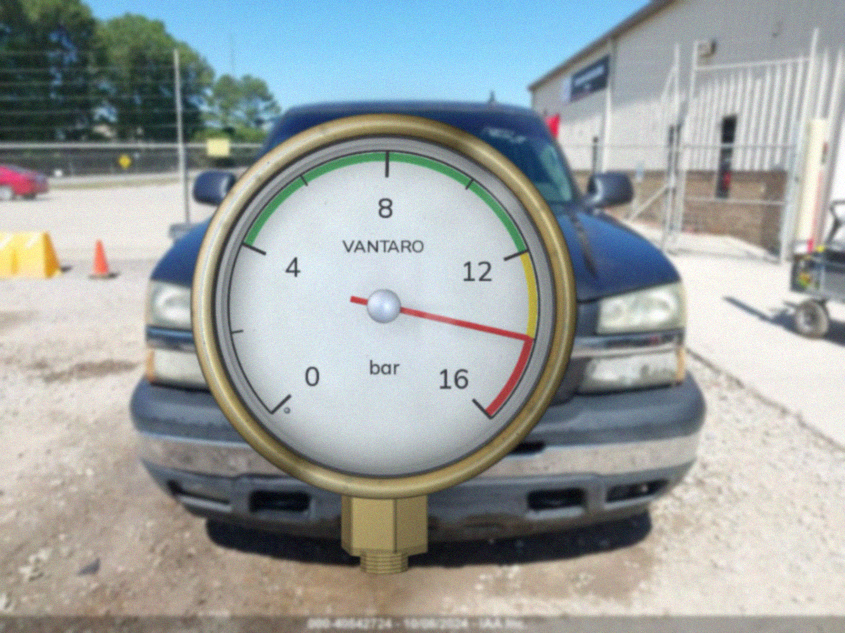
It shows bar 14
